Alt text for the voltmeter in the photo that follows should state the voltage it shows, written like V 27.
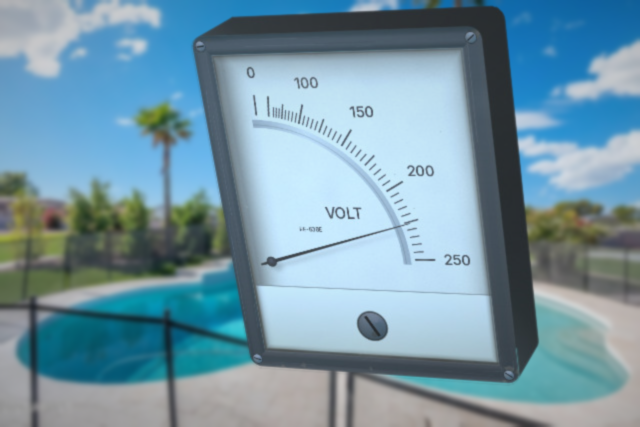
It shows V 225
